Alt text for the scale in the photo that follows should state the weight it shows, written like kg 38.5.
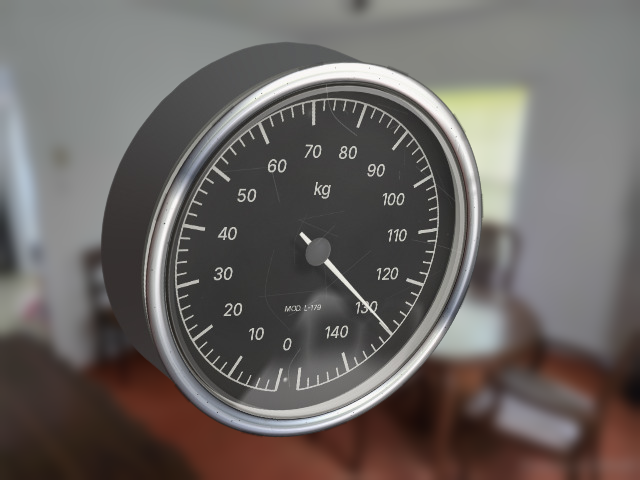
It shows kg 130
